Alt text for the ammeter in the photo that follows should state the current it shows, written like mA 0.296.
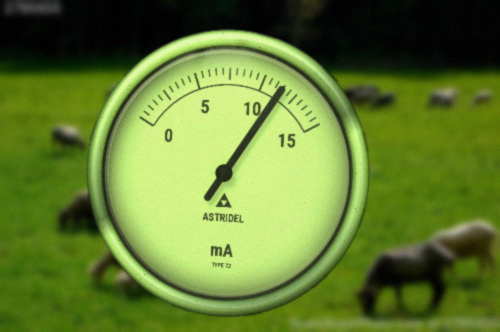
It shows mA 11.5
